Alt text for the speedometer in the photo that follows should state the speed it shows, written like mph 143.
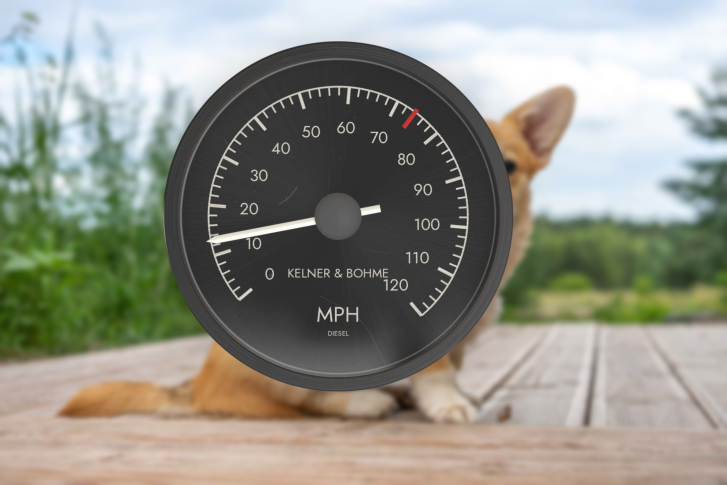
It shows mph 13
